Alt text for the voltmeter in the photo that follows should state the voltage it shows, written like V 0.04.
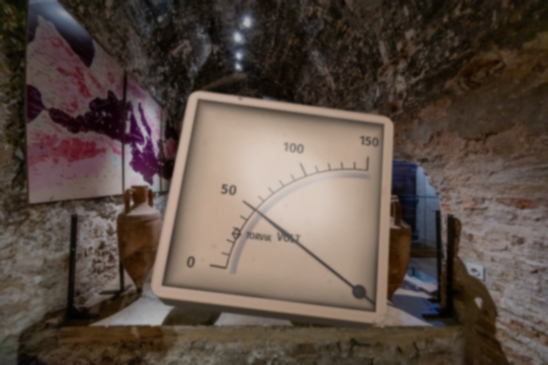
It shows V 50
